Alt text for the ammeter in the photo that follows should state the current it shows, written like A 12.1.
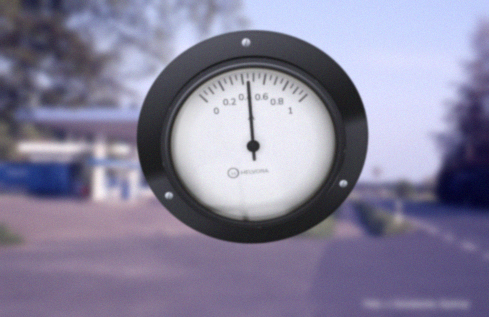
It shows A 0.45
